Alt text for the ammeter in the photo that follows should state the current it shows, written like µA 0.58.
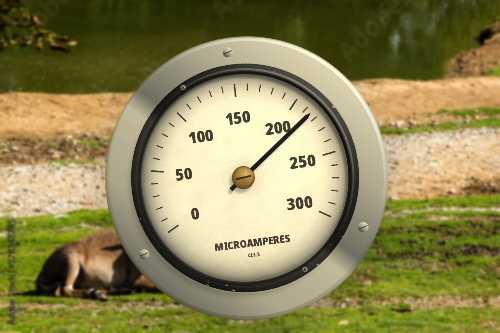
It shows µA 215
